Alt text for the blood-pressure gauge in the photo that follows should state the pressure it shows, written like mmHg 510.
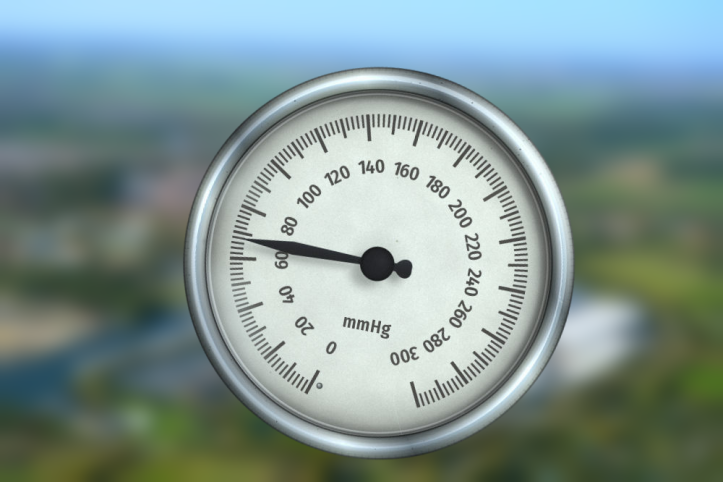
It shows mmHg 68
